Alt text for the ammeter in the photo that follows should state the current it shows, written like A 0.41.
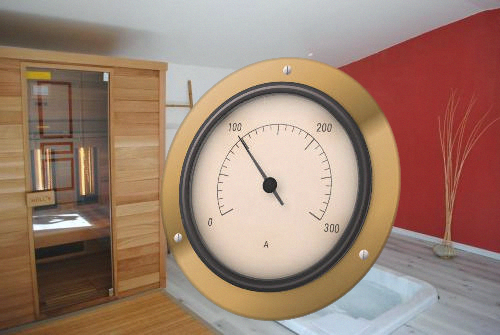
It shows A 100
